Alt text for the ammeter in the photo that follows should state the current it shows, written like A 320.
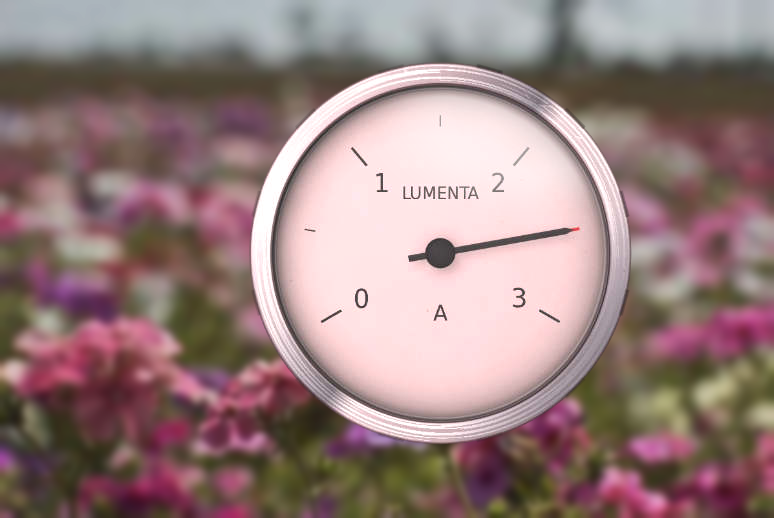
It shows A 2.5
